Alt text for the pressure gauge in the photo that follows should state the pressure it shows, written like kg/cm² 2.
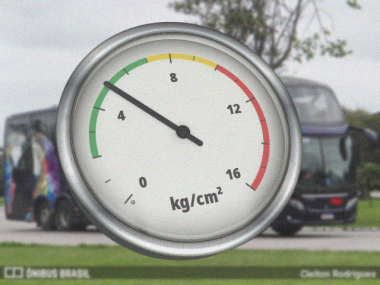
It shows kg/cm² 5
